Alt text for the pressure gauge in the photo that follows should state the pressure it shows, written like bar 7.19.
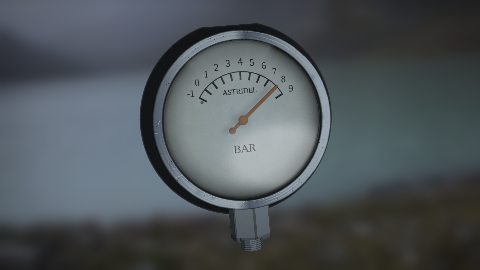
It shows bar 8
